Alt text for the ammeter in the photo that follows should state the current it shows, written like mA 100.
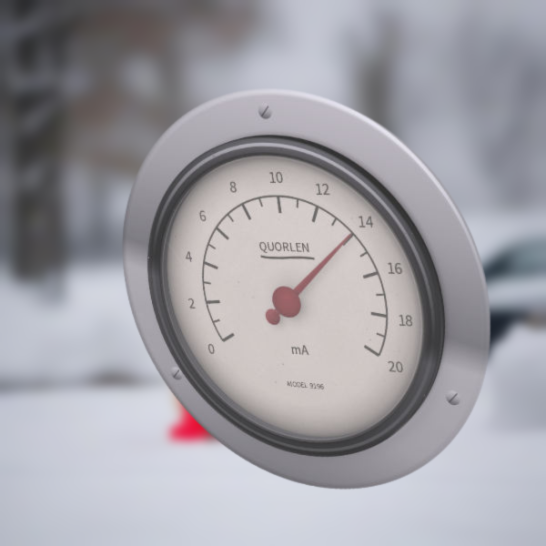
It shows mA 14
